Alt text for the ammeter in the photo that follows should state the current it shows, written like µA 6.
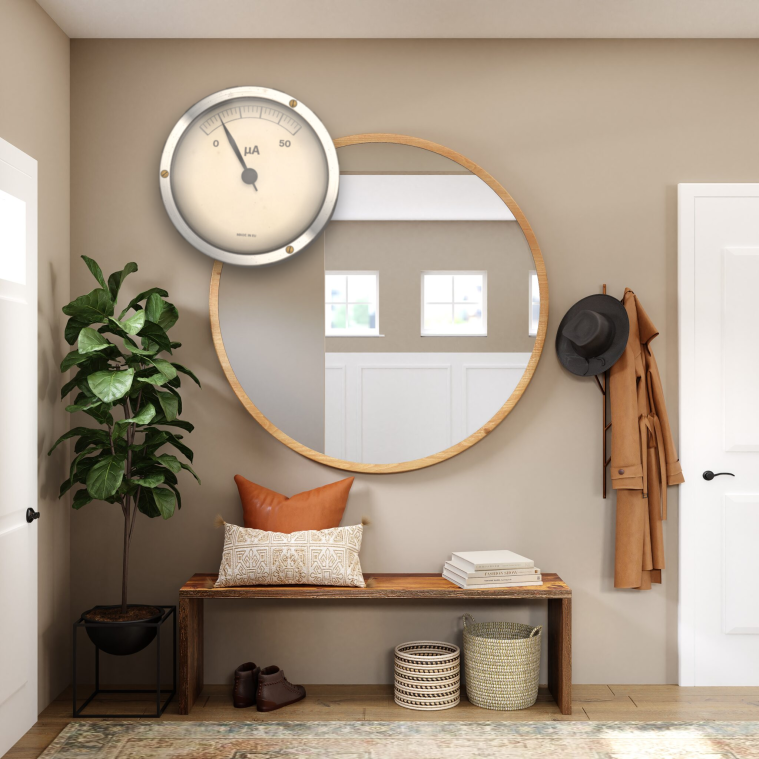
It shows µA 10
